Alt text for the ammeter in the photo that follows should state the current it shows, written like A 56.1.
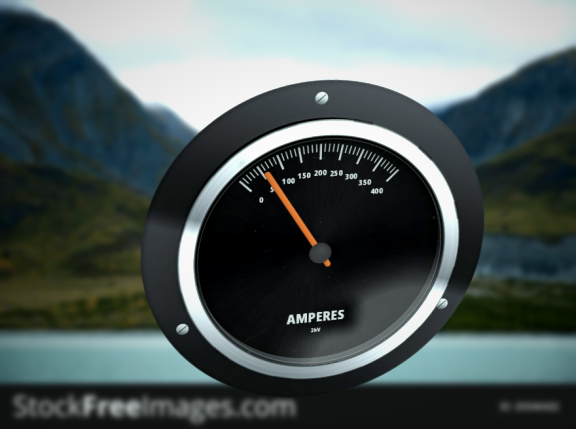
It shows A 60
